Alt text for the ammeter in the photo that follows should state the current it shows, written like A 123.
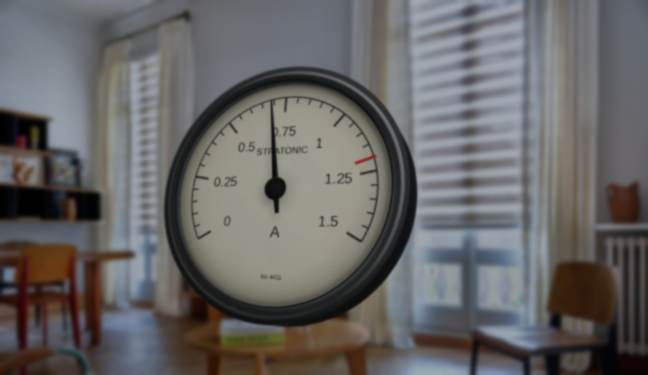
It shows A 0.7
